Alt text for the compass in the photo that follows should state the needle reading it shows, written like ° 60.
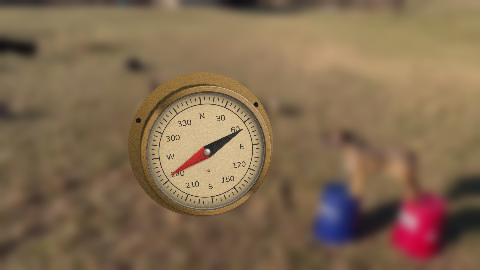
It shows ° 245
